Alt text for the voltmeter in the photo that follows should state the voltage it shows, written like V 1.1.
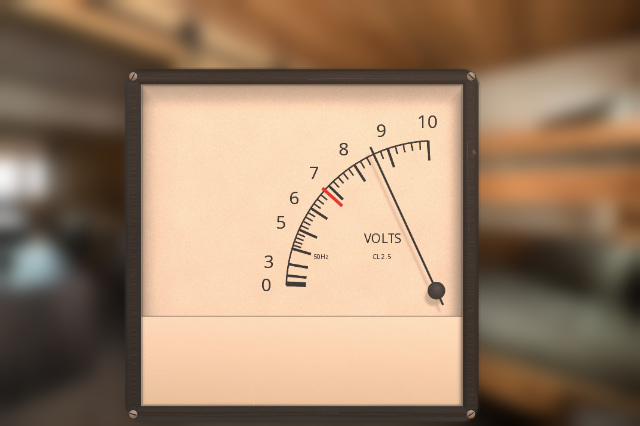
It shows V 8.6
